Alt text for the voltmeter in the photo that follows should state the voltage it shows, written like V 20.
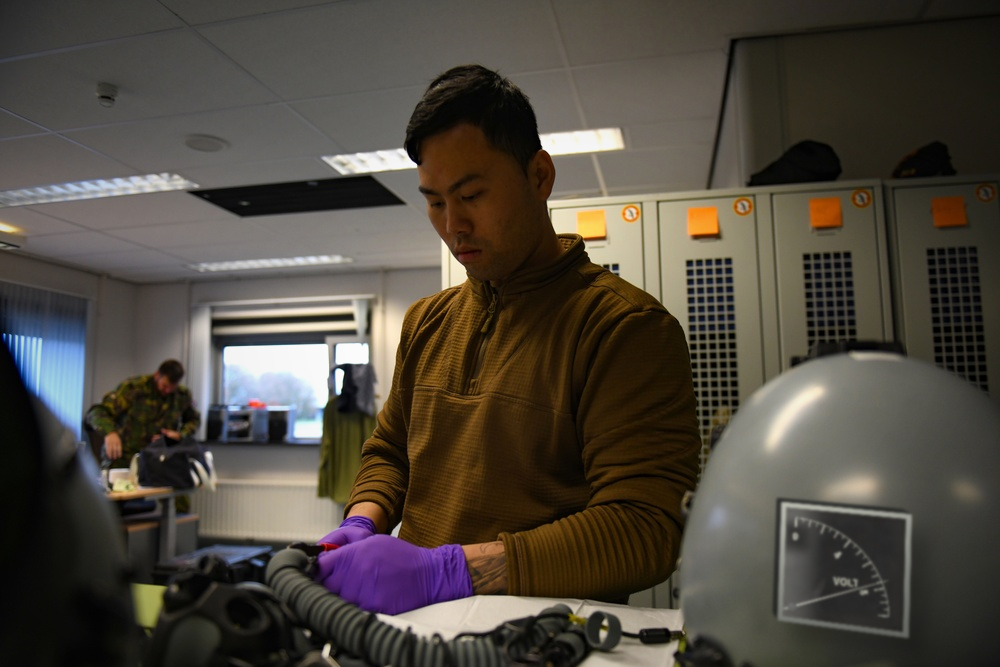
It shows V 7.5
